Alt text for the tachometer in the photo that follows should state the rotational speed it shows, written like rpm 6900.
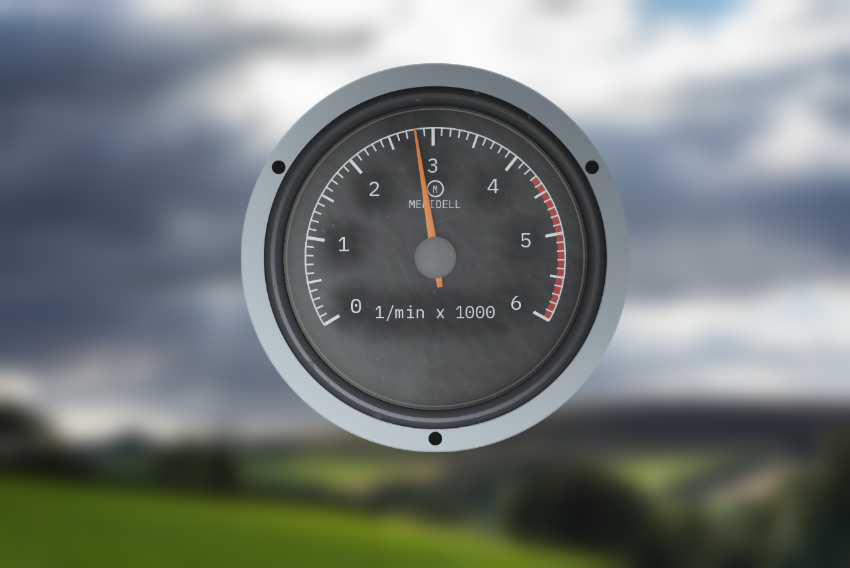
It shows rpm 2800
